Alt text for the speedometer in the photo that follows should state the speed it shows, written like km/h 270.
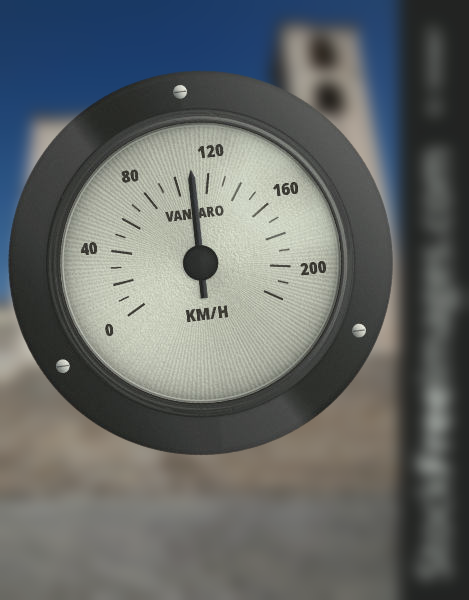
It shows km/h 110
